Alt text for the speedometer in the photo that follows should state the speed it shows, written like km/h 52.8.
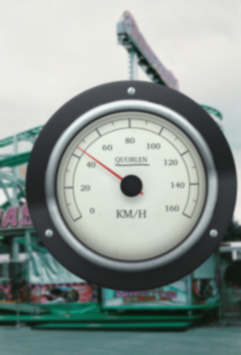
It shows km/h 45
